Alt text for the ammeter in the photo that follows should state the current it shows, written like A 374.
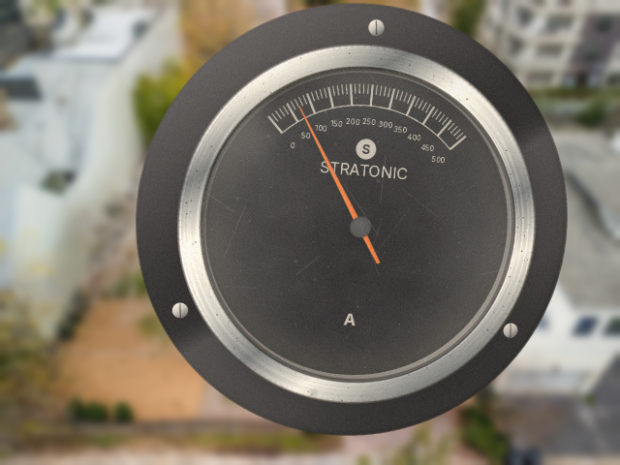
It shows A 70
